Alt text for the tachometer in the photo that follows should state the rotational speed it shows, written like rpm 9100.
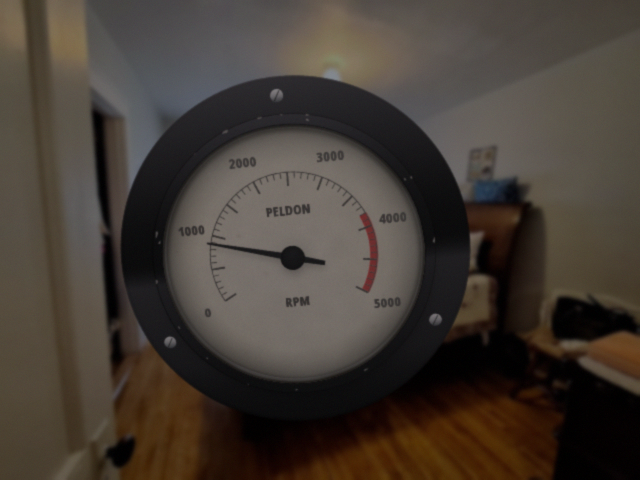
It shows rpm 900
